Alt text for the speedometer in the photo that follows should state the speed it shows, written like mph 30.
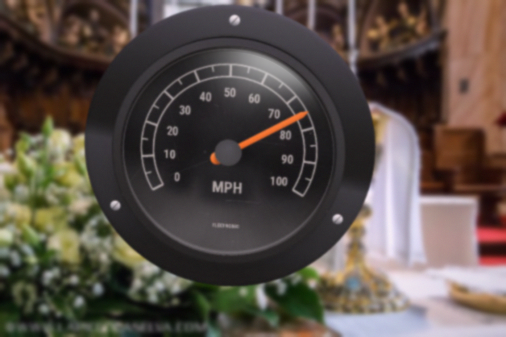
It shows mph 75
